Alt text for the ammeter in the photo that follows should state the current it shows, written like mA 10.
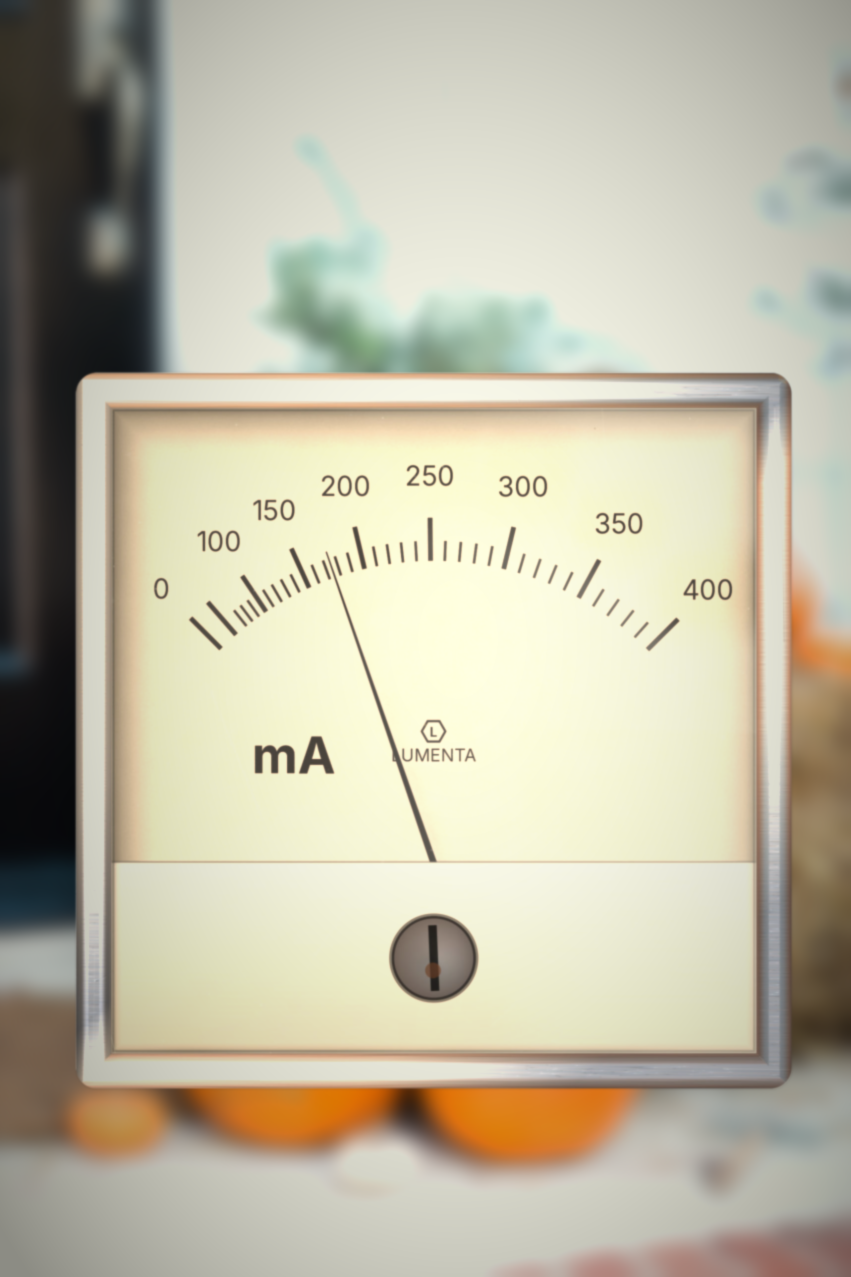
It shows mA 175
